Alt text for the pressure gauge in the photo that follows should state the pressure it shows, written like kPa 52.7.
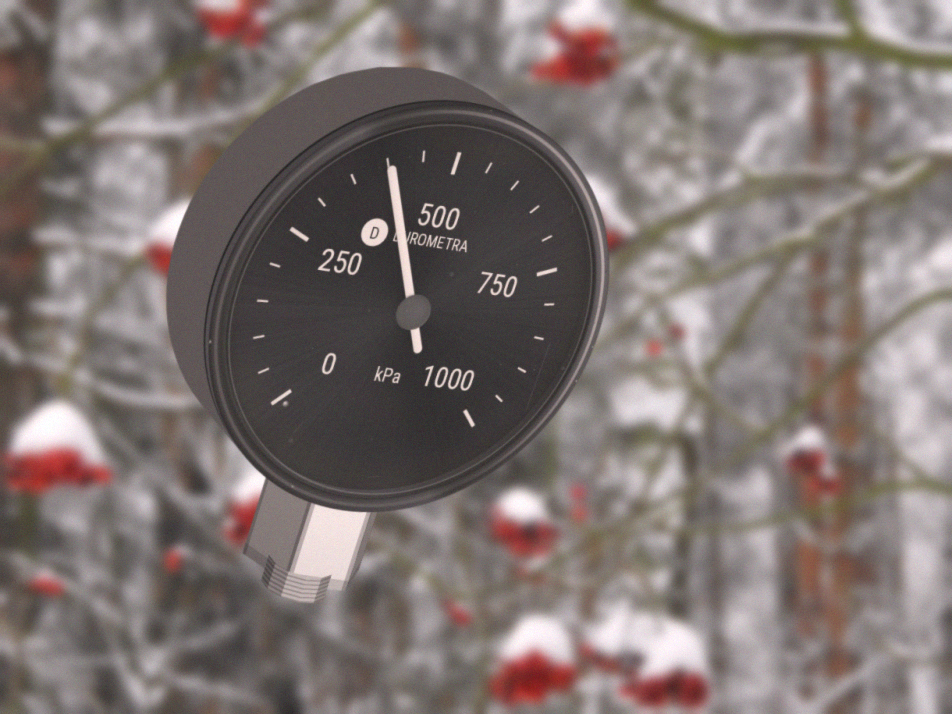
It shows kPa 400
